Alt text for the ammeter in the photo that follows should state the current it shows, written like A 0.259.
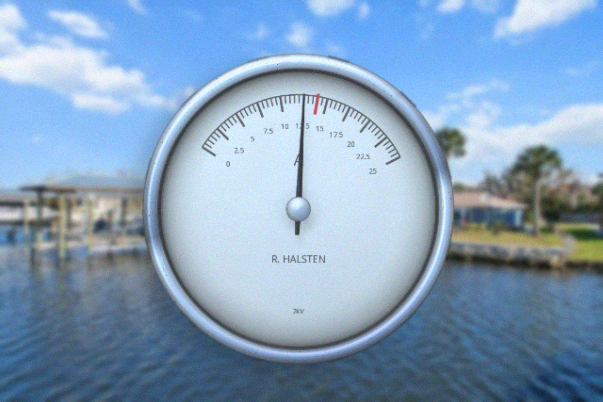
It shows A 12.5
